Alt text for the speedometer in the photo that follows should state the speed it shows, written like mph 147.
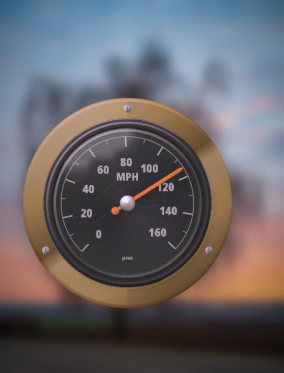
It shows mph 115
